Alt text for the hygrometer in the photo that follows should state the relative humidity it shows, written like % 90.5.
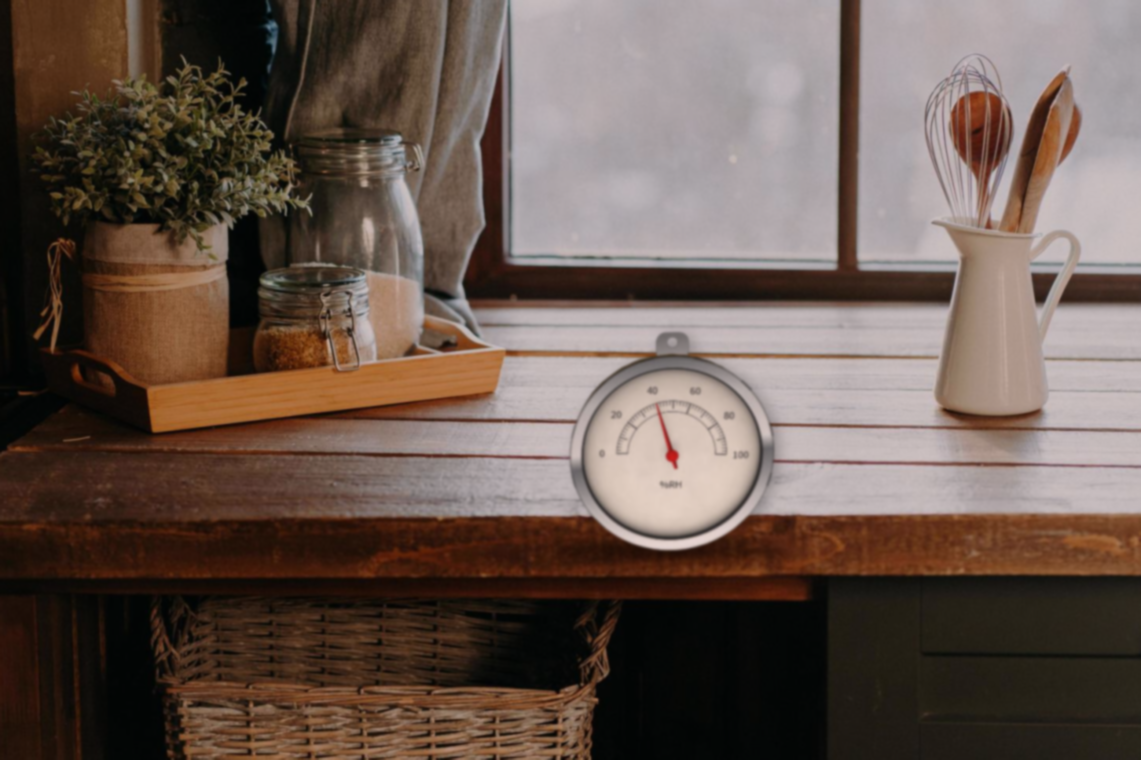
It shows % 40
